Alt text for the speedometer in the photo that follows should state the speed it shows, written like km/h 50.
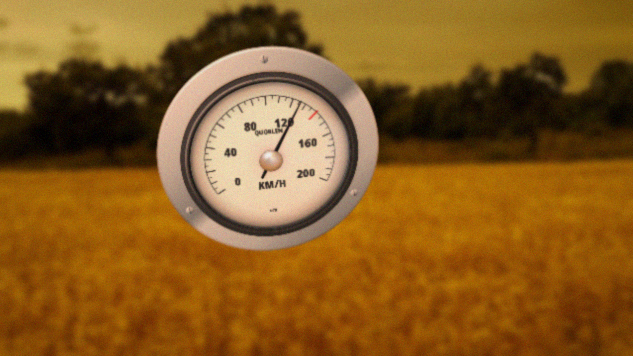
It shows km/h 125
